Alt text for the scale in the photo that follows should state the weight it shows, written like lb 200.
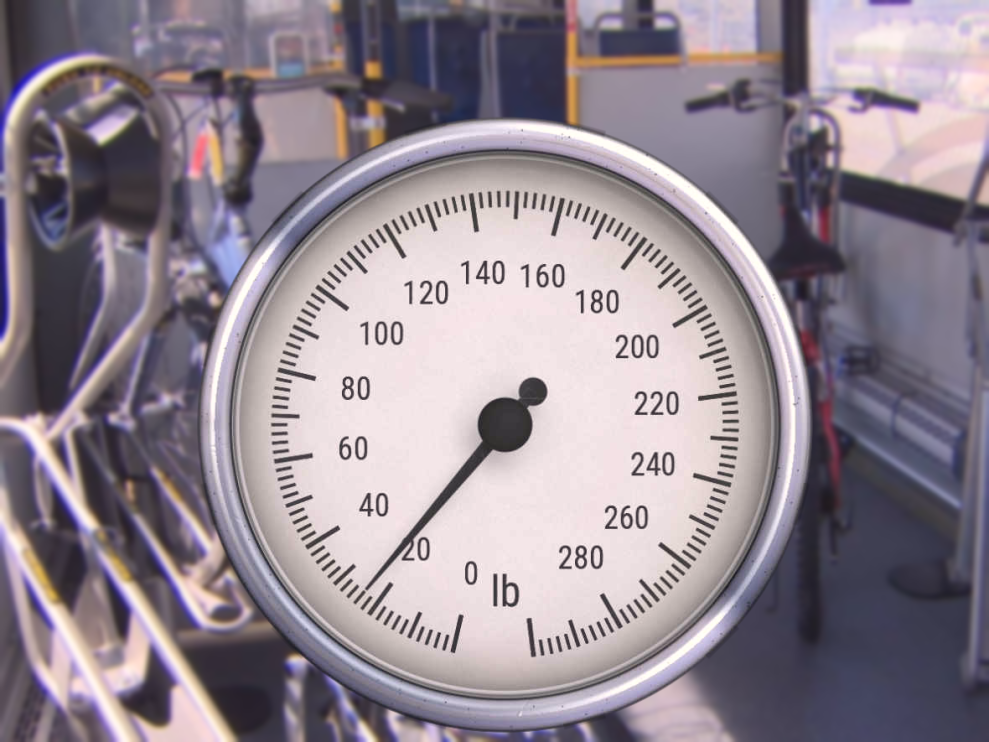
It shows lb 24
